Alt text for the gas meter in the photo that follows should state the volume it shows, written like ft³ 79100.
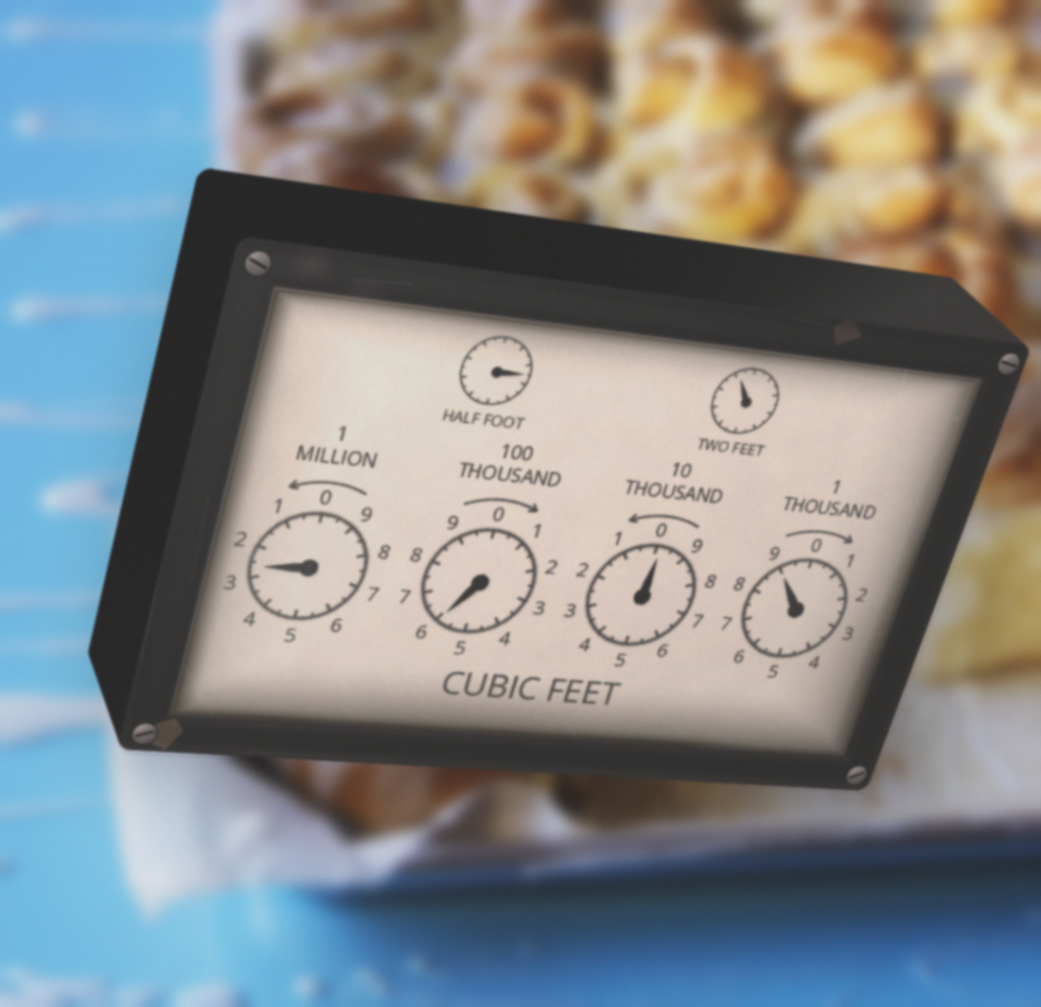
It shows ft³ 259900
